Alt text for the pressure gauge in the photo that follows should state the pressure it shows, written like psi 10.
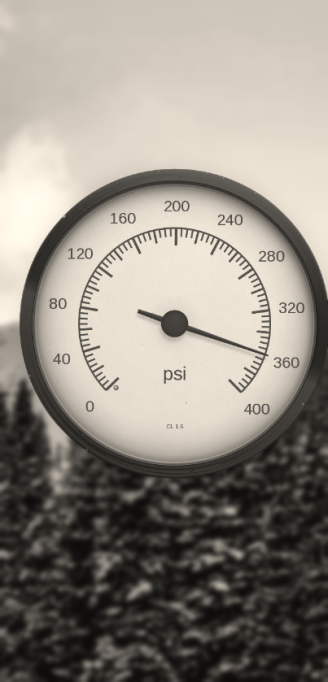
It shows psi 360
